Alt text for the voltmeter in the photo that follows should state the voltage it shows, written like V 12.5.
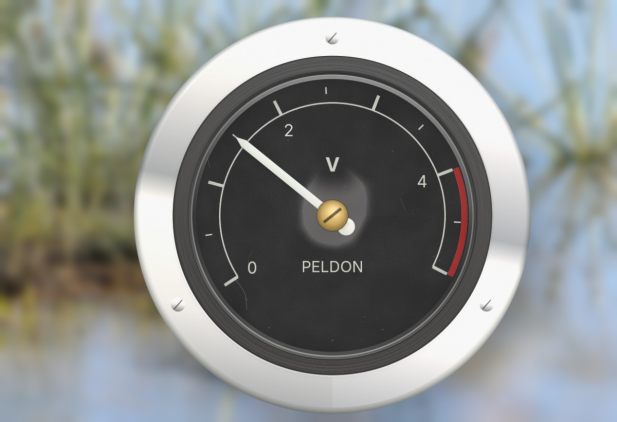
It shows V 1.5
